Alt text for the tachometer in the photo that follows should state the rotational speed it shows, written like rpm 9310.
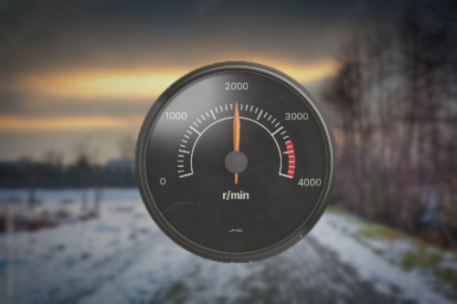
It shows rpm 2000
